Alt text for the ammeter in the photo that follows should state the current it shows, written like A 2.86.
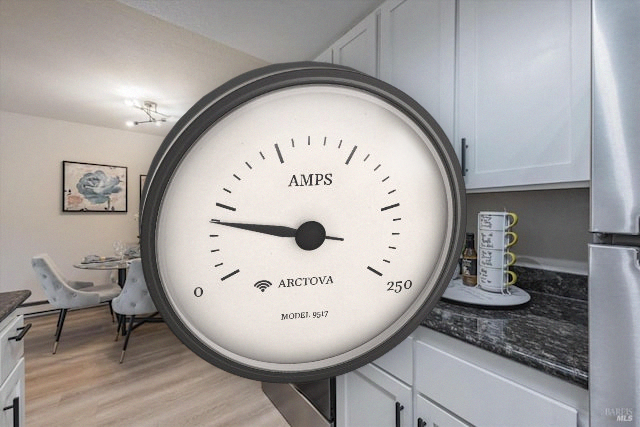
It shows A 40
